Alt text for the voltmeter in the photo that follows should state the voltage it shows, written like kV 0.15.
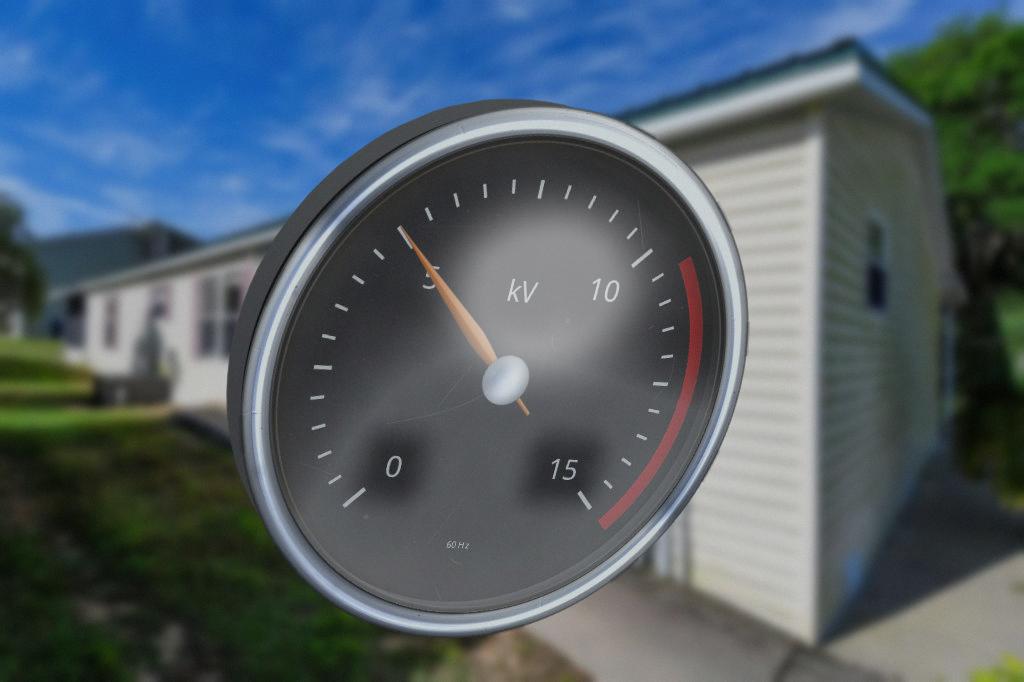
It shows kV 5
